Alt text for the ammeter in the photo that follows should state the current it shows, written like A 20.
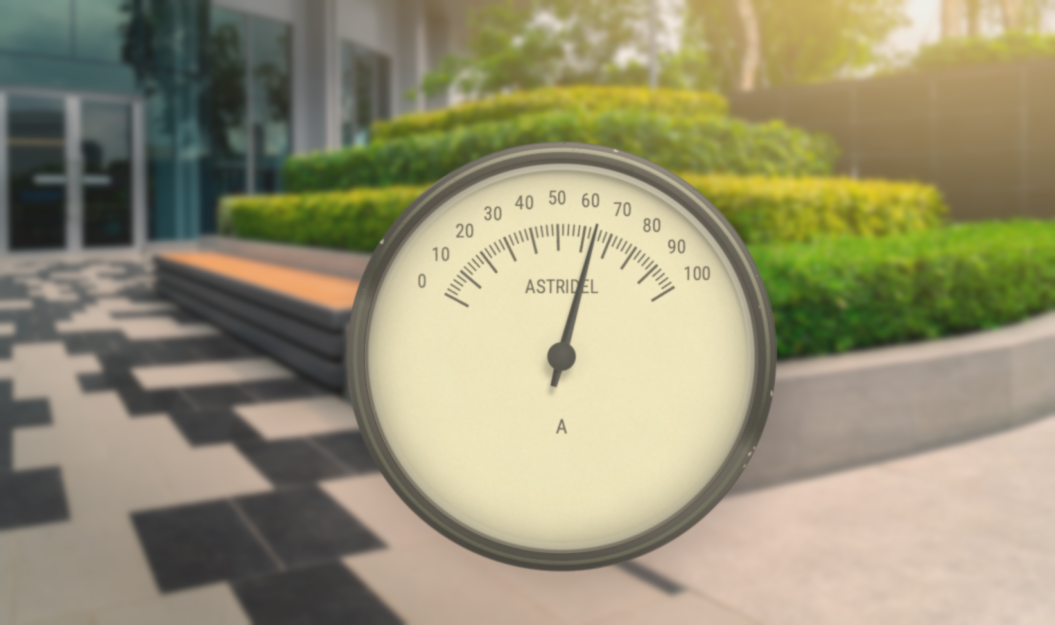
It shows A 64
